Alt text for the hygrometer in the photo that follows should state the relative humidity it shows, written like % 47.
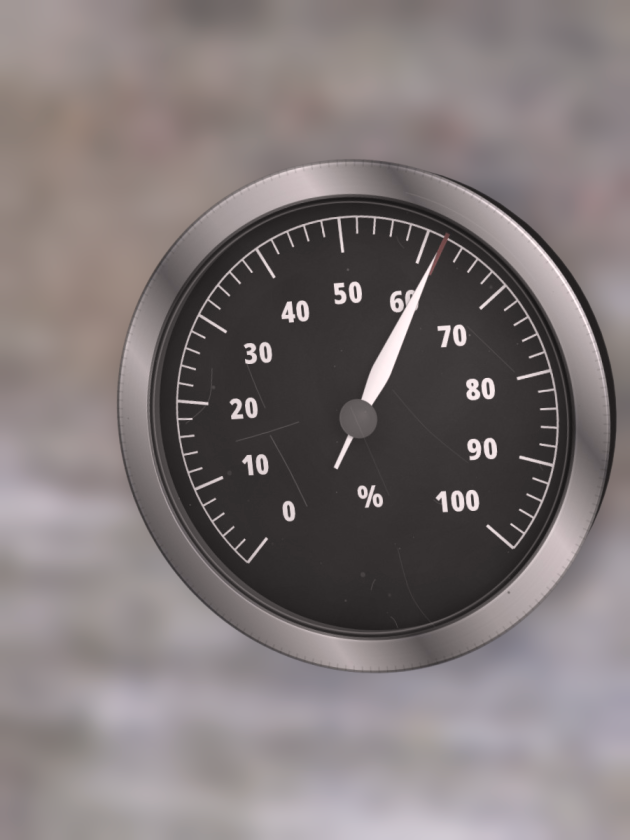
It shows % 62
